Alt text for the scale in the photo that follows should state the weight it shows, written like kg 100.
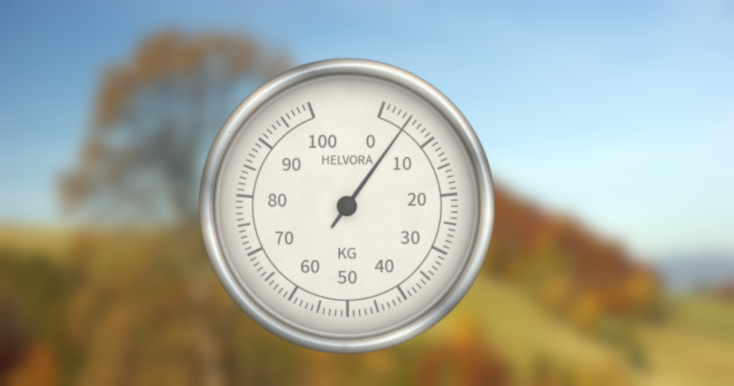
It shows kg 5
